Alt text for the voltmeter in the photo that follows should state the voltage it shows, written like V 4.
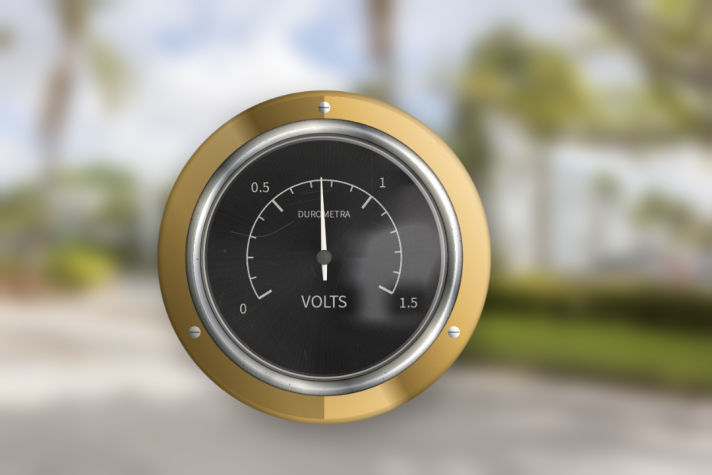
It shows V 0.75
